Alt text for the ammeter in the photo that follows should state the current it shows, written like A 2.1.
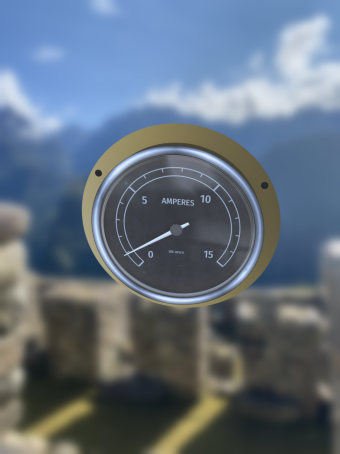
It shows A 1
